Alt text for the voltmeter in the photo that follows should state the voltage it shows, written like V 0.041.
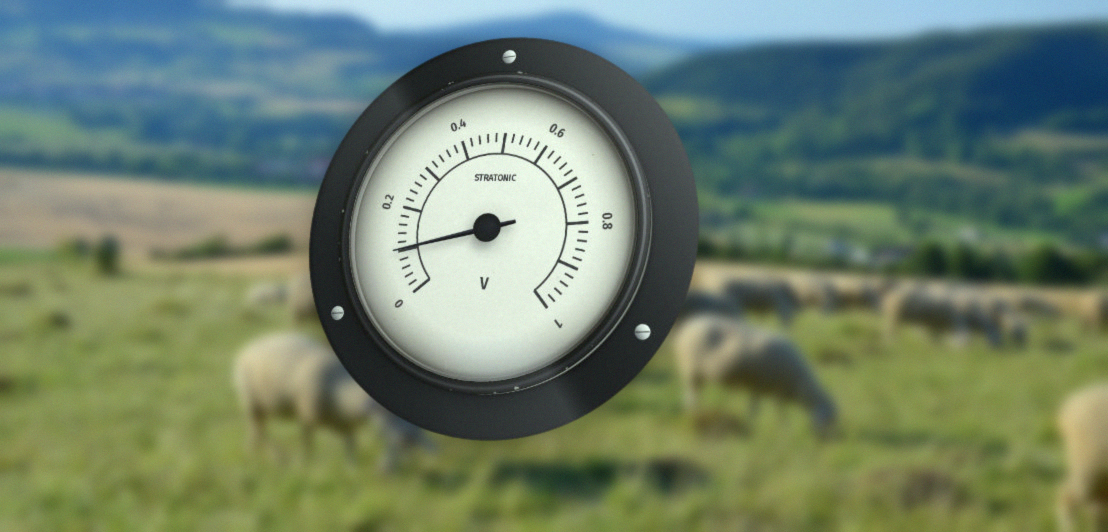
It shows V 0.1
